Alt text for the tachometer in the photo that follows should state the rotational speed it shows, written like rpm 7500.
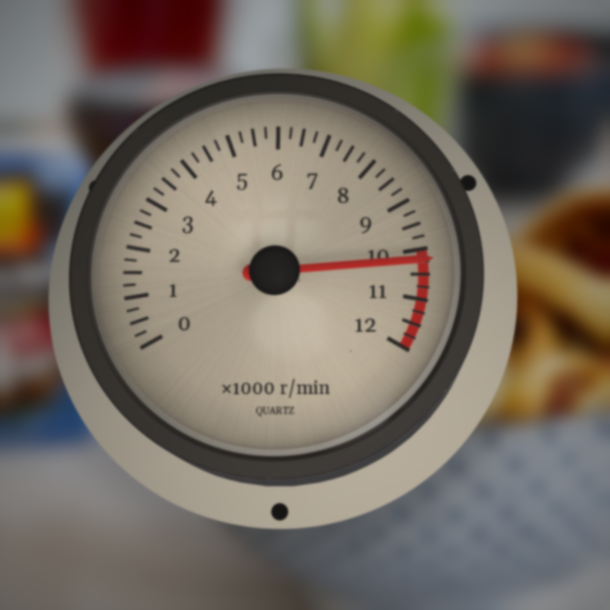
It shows rpm 10250
